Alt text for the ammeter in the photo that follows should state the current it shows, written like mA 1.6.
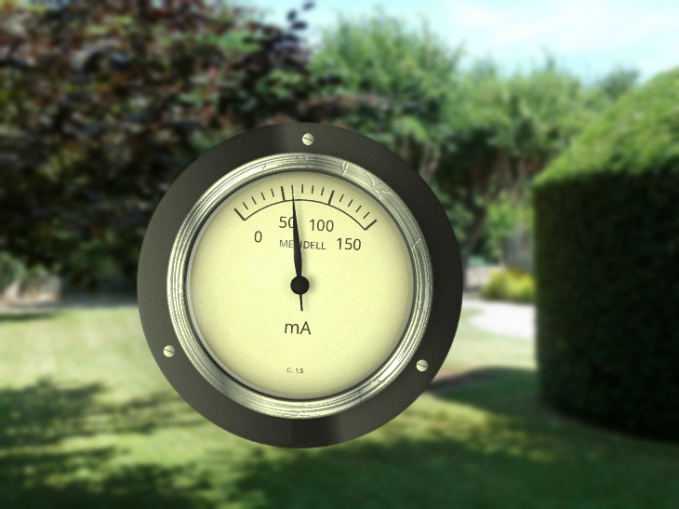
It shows mA 60
